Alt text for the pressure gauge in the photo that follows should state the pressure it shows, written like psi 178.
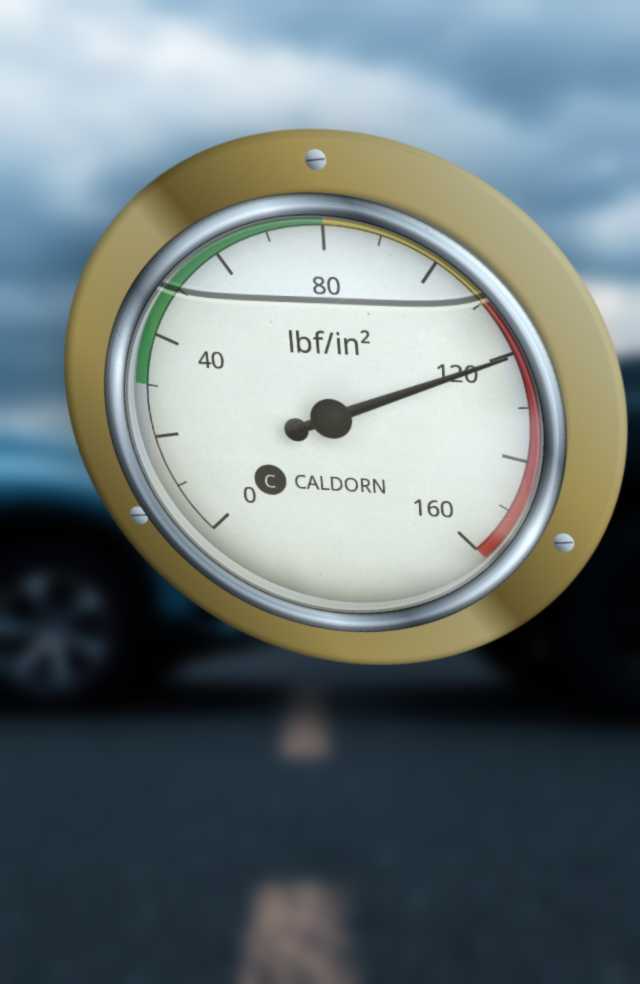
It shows psi 120
